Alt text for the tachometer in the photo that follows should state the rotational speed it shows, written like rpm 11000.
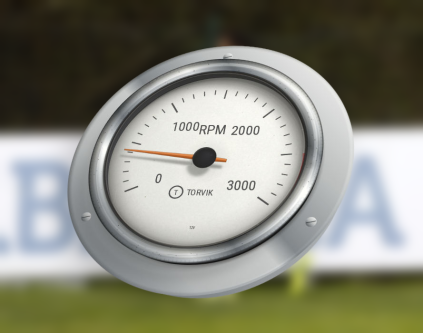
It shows rpm 400
